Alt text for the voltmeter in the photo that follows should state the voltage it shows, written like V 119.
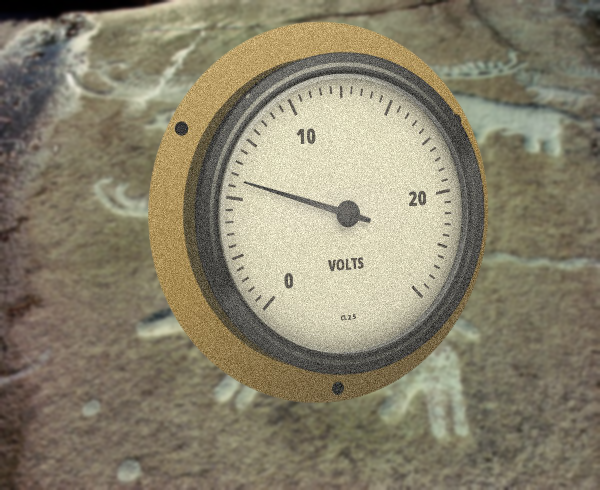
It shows V 5.75
